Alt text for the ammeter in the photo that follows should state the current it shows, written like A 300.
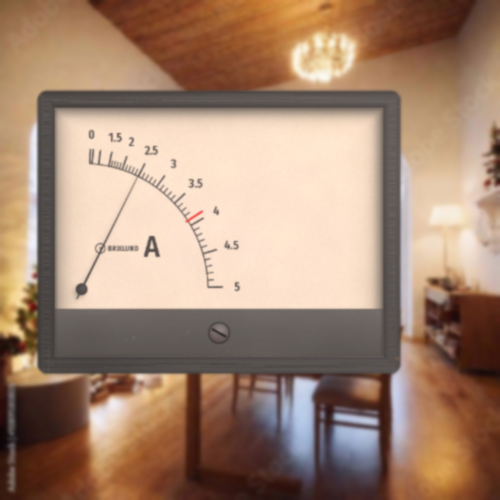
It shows A 2.5
